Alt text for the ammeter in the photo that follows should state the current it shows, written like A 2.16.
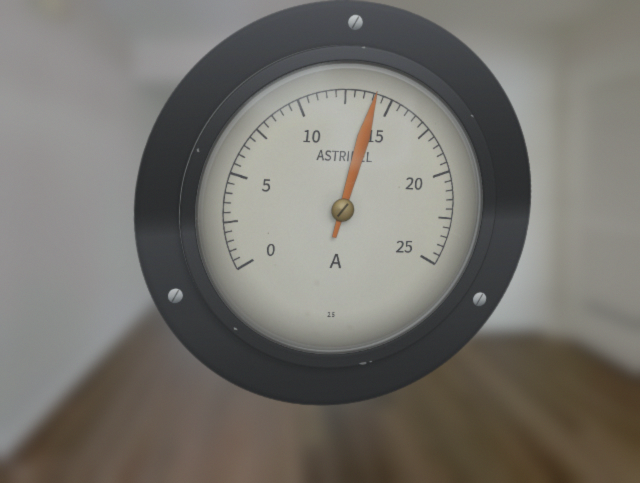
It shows A 14
